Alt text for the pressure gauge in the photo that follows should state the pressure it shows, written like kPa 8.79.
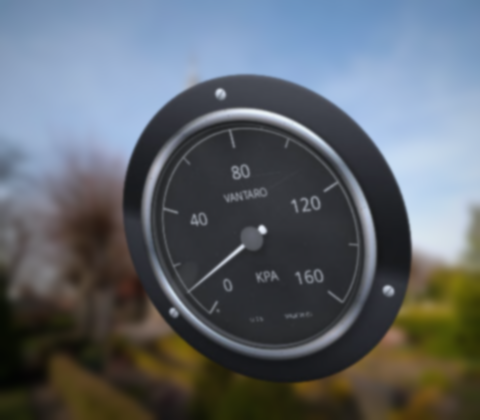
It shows kPa 10
